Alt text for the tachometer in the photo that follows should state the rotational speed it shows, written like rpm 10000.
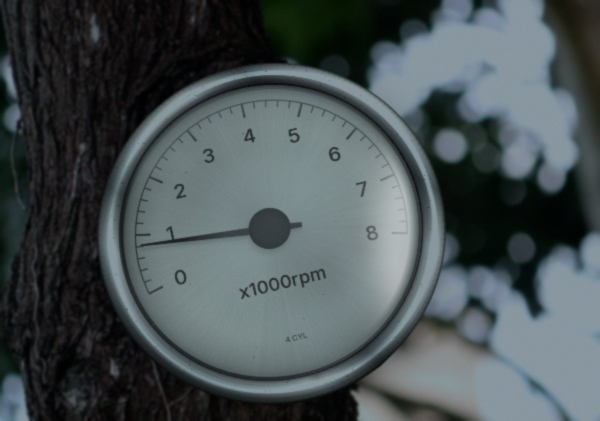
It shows rpm 800
